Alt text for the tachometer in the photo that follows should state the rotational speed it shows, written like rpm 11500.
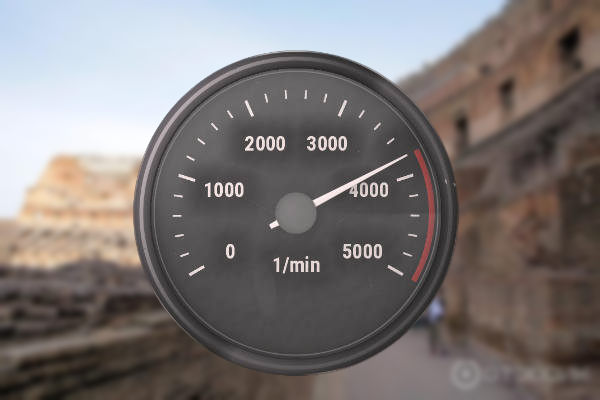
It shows rpm 3800
